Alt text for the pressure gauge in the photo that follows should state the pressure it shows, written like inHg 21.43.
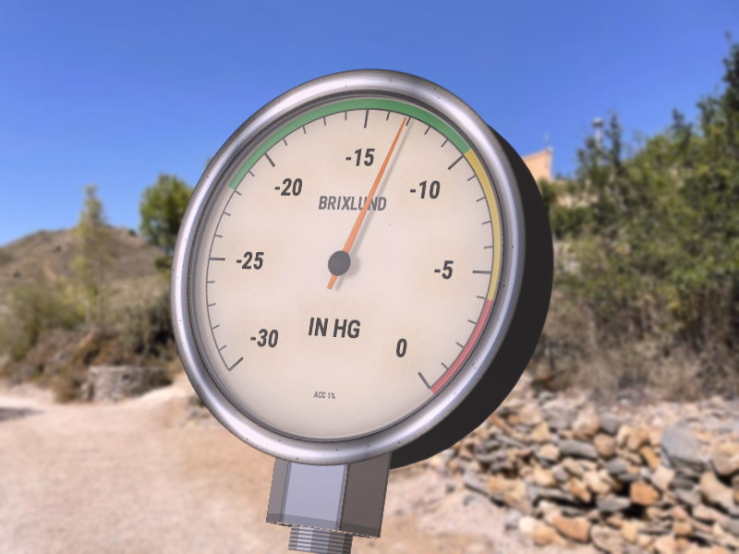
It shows inHg -13
